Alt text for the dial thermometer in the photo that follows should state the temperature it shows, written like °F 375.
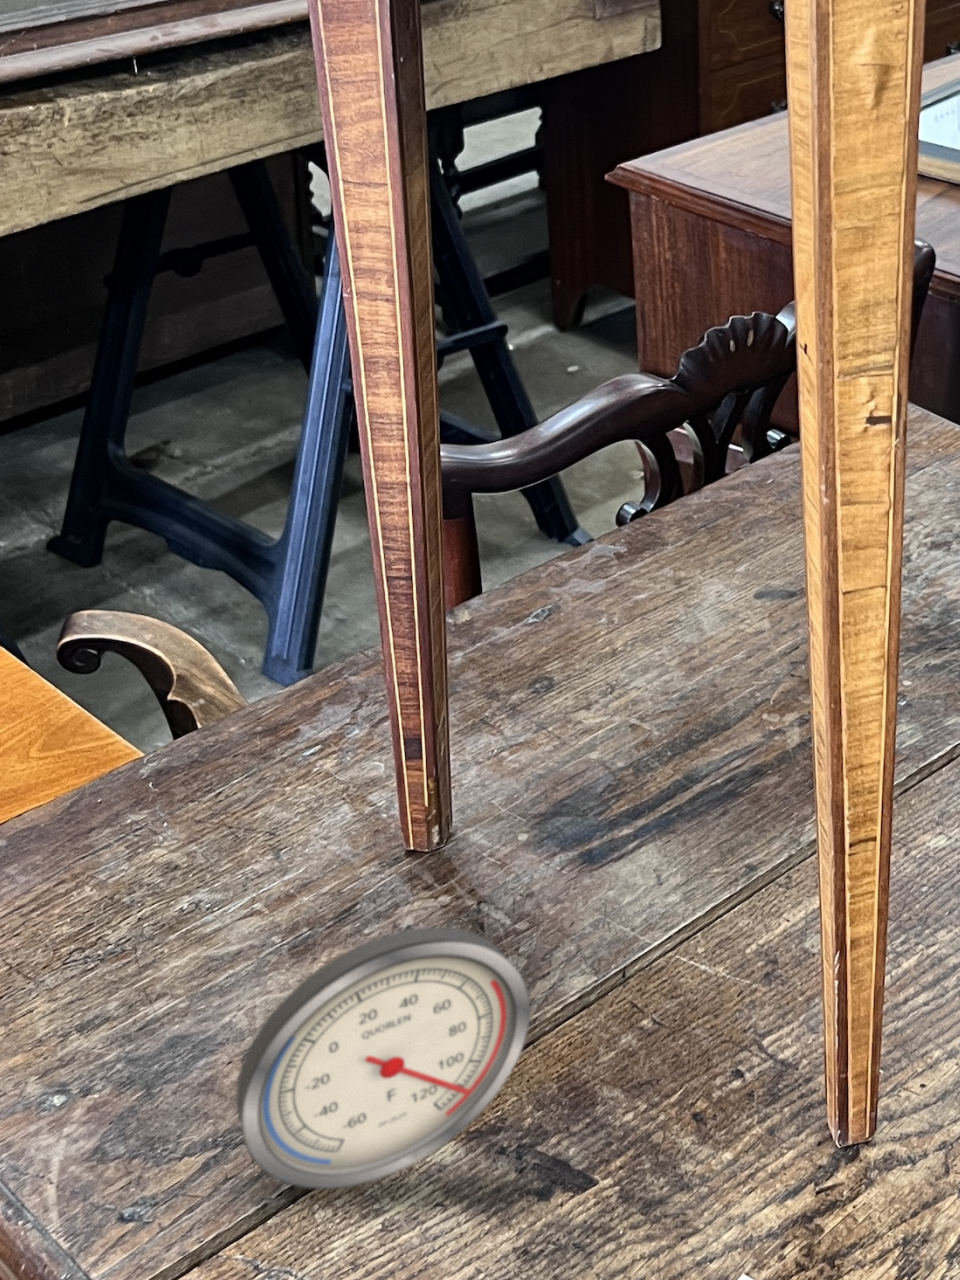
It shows °F 110
